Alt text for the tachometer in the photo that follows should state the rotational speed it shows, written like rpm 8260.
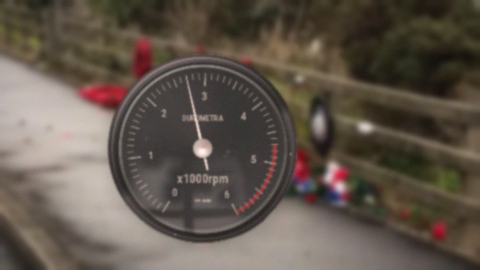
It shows rpm 2700
